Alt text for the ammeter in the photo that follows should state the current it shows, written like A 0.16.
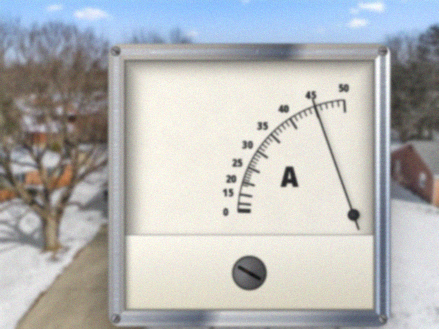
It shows A 45
